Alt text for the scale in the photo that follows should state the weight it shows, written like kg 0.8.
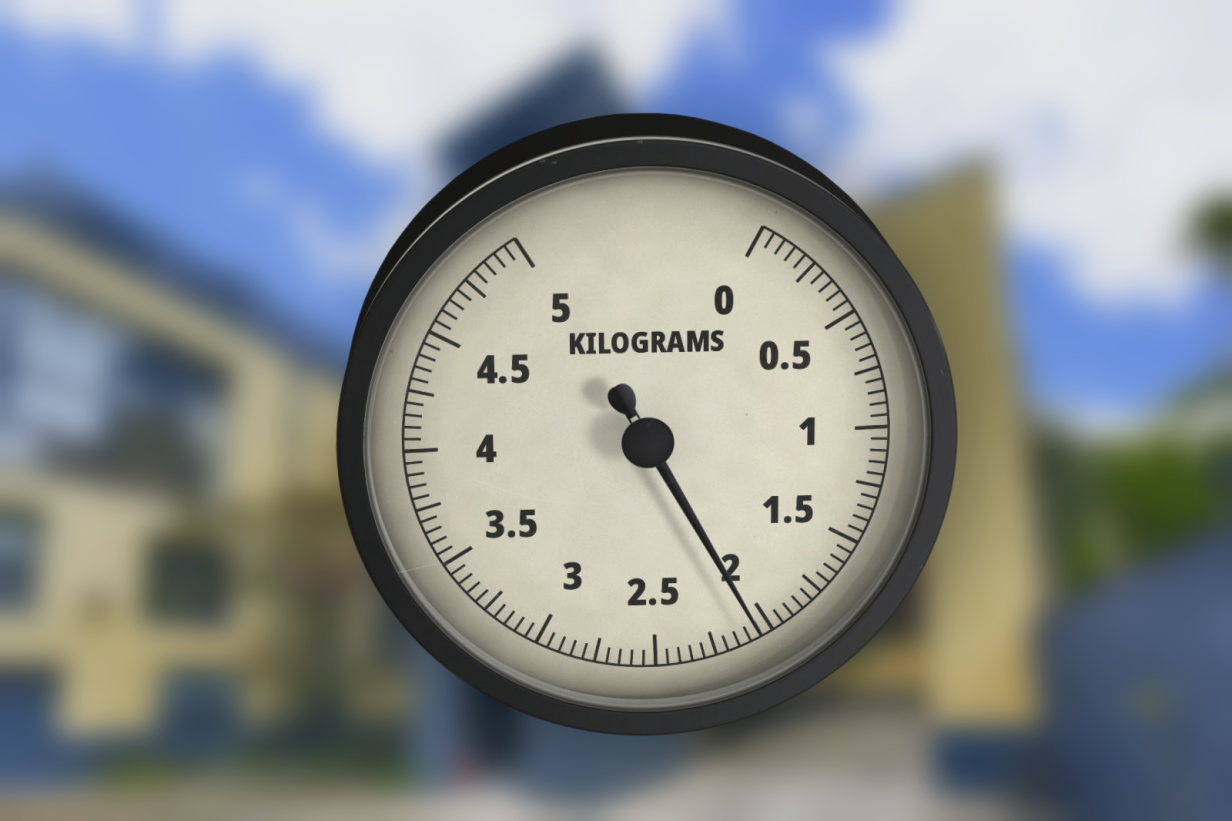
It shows kg 2.05
